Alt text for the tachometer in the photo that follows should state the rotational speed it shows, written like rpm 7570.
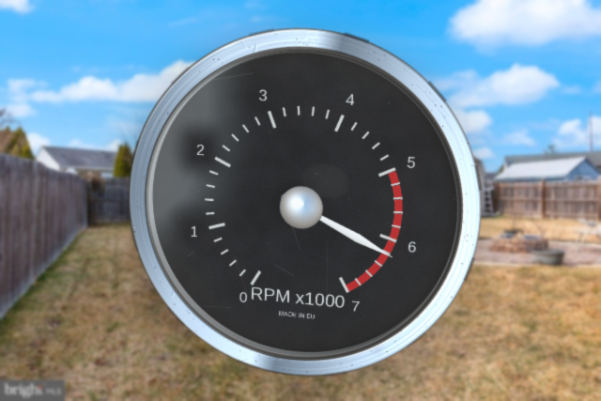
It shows rpm 6200
